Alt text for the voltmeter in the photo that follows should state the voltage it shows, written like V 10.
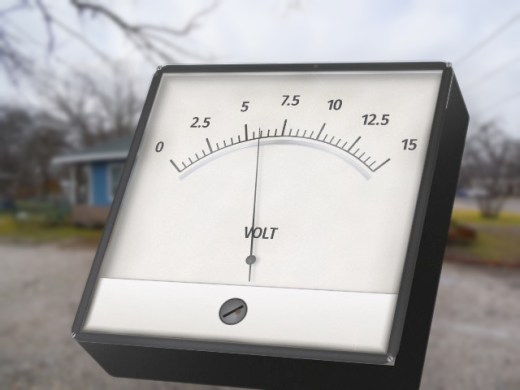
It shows V 6
